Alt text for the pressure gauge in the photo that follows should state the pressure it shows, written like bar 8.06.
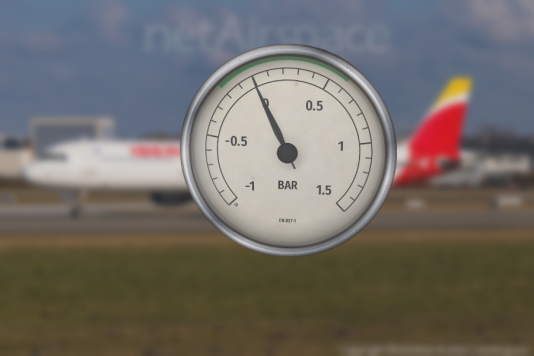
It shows bar 0
